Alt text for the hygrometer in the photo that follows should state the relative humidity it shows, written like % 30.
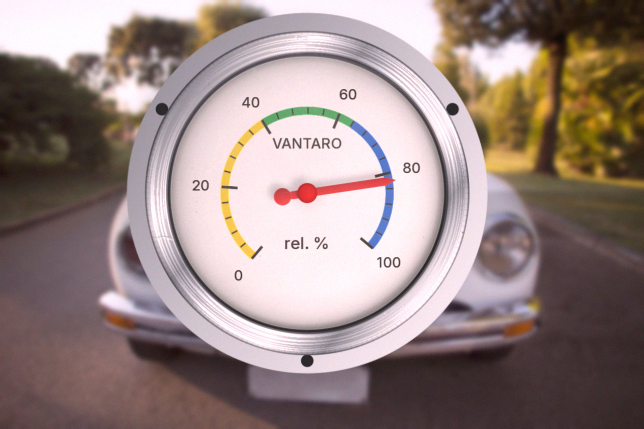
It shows % 82
